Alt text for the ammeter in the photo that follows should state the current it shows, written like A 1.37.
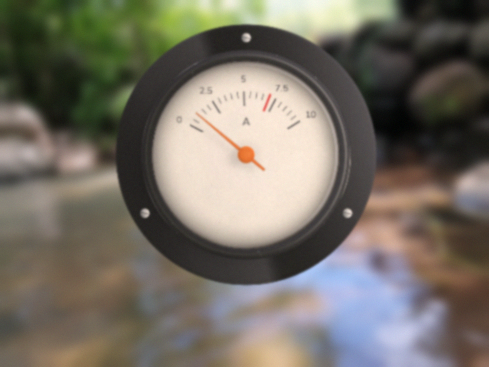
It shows A 1
